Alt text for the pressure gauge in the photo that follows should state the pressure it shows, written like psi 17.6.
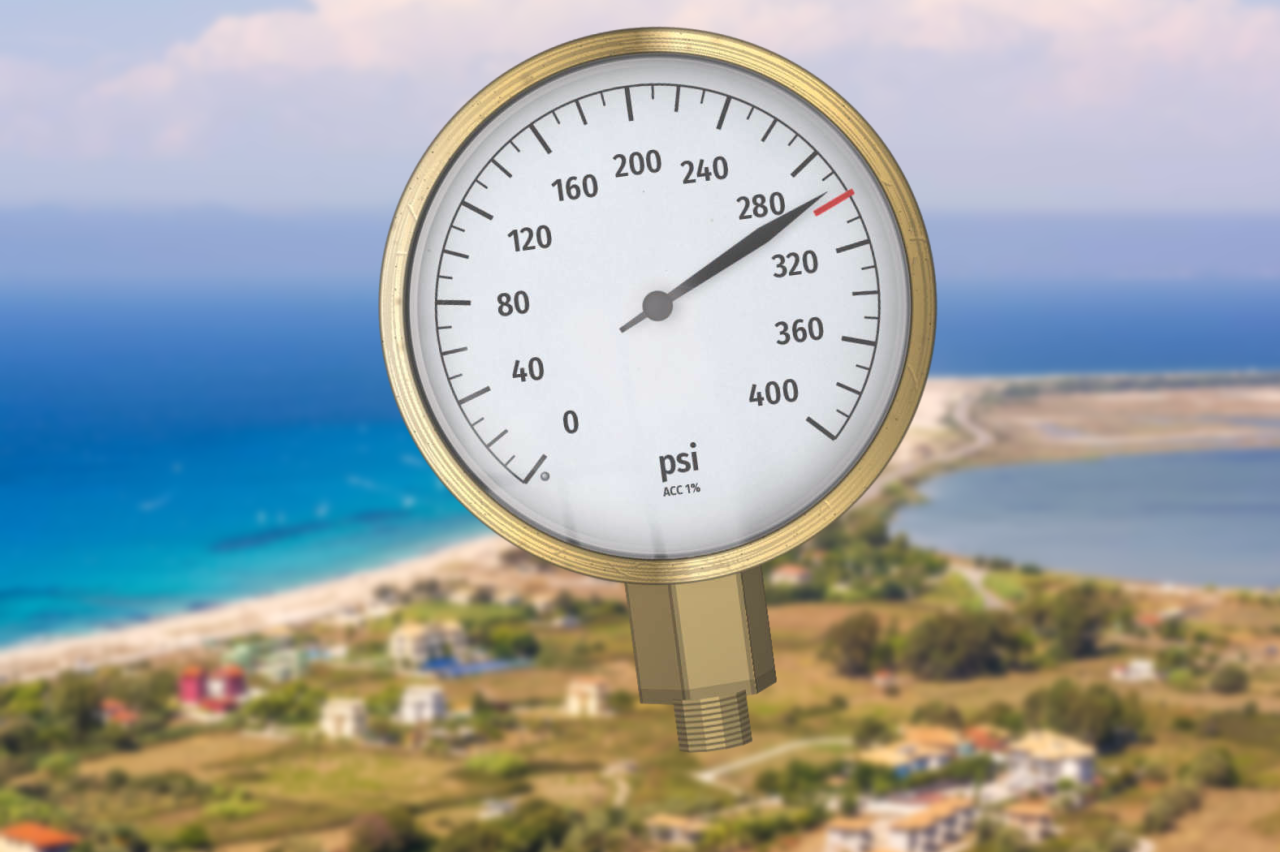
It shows psi 295
